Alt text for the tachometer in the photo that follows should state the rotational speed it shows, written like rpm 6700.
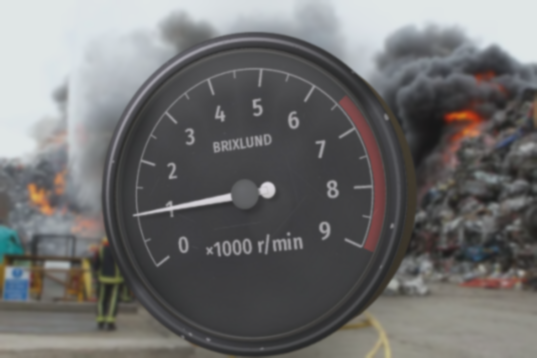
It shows rpm 1000
